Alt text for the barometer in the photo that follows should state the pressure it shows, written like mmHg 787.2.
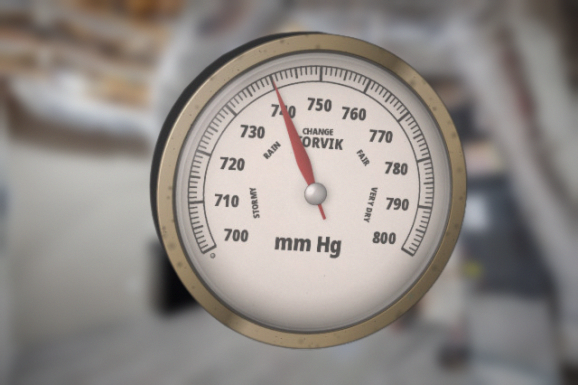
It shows mmHg 740
